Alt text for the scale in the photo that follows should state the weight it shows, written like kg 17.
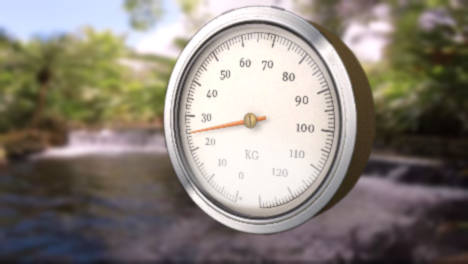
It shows kg 25
